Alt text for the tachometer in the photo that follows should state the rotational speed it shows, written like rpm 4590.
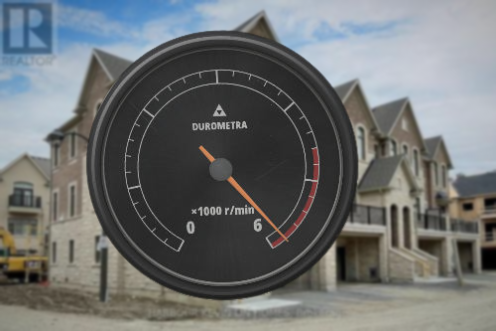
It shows rpm 5800
